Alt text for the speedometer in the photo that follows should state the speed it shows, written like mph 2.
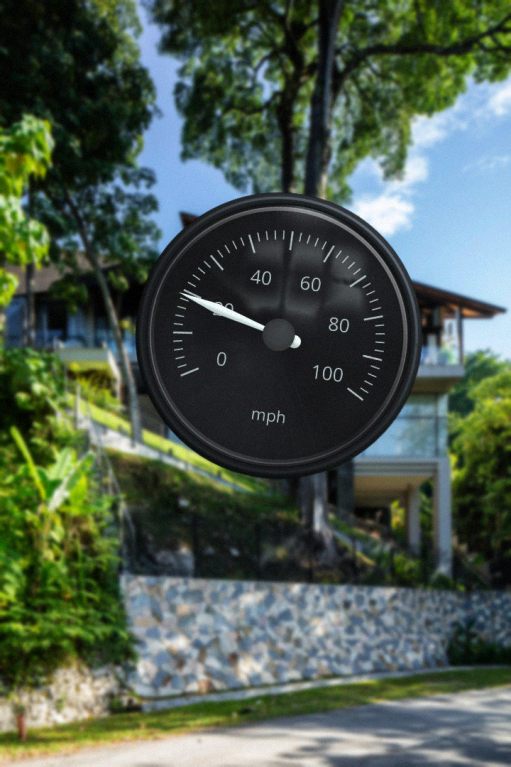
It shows mph 19
